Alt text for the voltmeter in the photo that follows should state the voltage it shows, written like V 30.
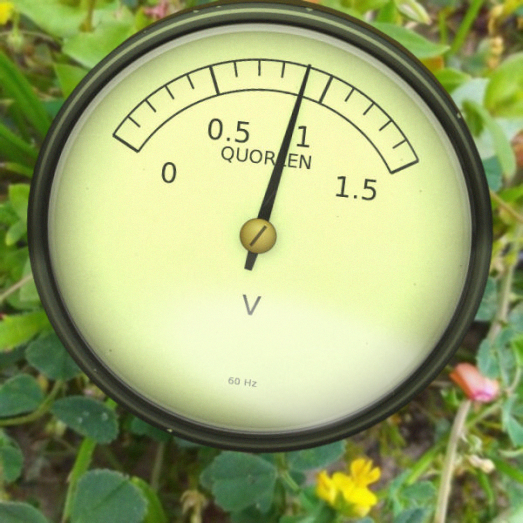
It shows V 0.9
